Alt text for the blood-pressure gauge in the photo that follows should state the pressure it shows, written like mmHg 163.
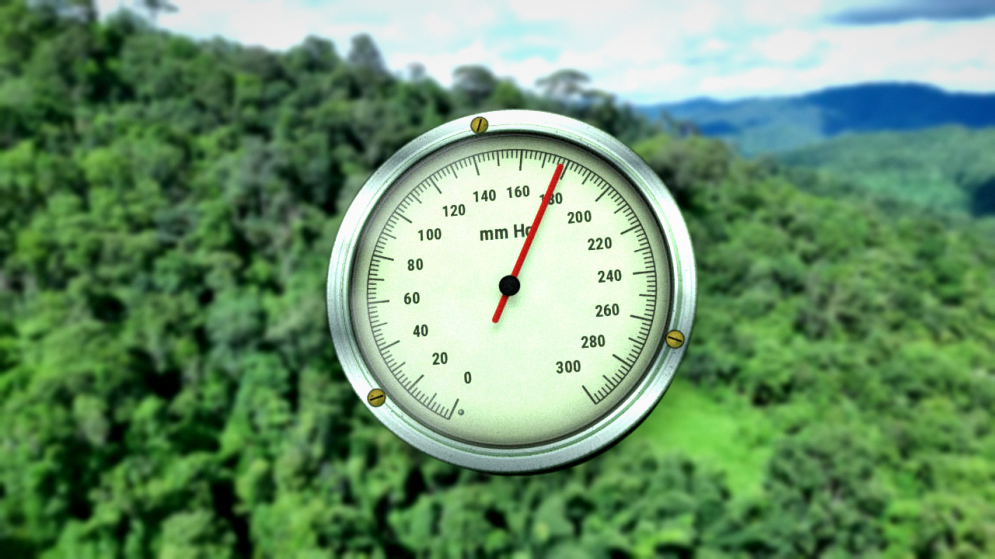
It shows mmHg 178
